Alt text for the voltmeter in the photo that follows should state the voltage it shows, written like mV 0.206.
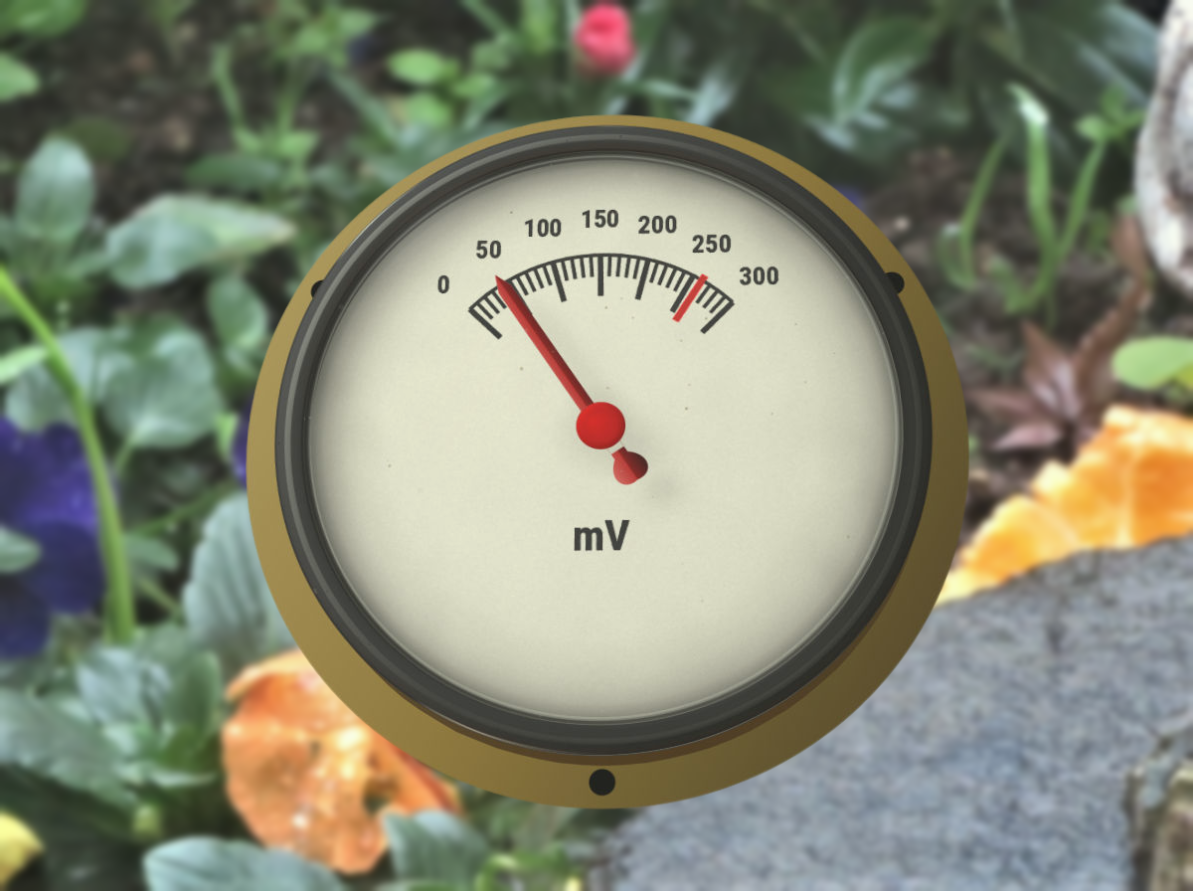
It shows mV 40
